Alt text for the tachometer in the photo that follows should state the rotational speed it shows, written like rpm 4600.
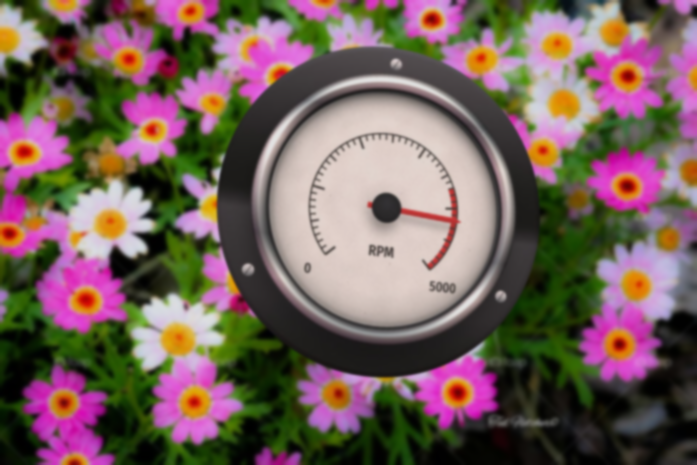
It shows rpm 4200
